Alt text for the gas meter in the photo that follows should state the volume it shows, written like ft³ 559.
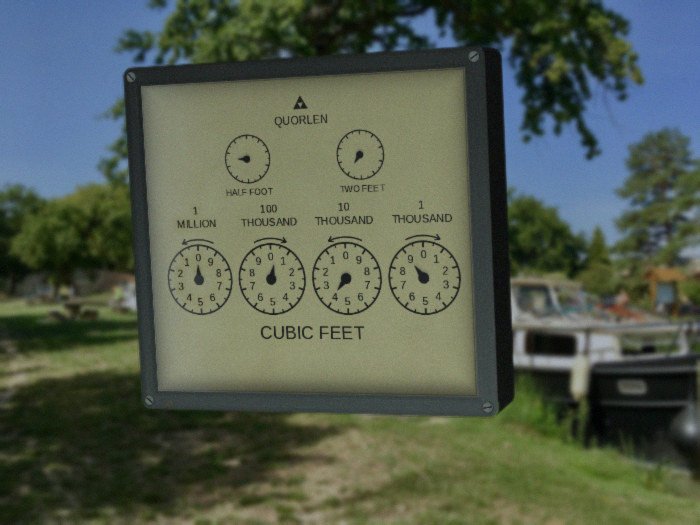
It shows ft³ 3900
